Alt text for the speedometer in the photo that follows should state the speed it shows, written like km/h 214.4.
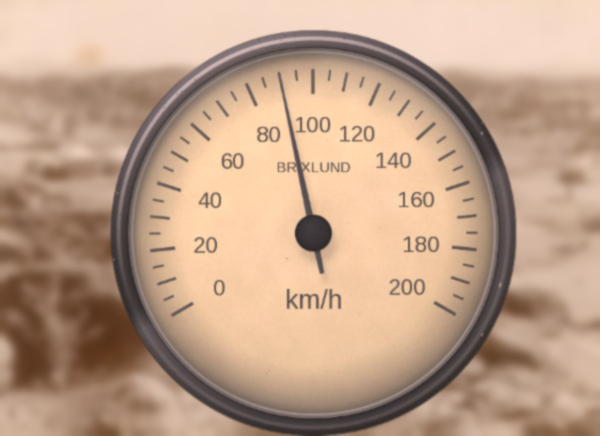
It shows km/h 90
